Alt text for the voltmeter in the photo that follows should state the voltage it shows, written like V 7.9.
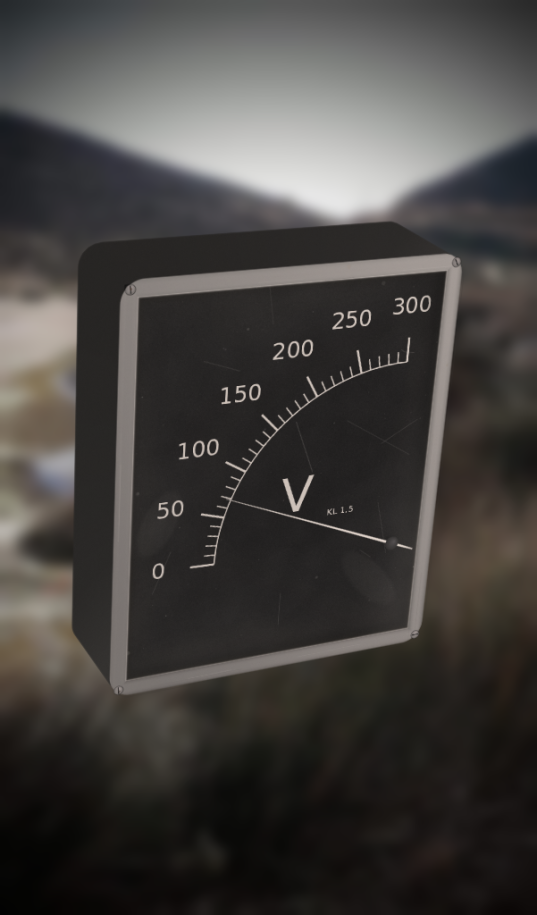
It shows V 70
